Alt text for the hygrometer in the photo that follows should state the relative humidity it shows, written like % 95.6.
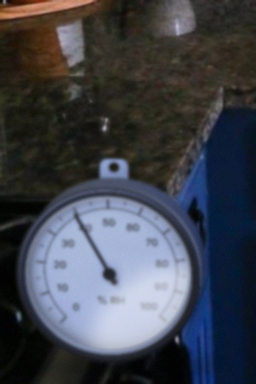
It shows % 40
